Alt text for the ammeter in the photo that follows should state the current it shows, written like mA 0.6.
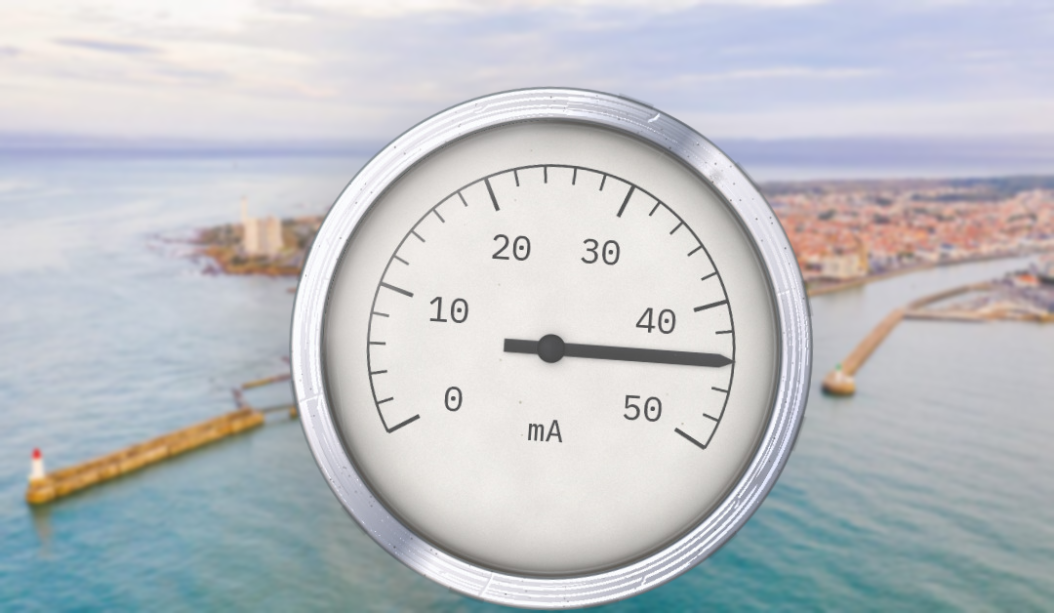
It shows mA 44
